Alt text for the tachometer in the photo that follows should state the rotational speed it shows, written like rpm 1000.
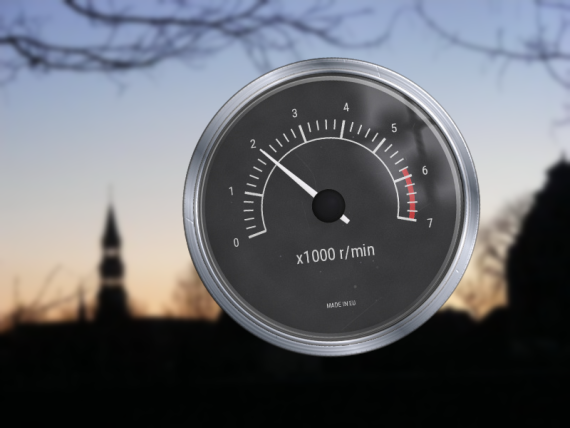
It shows rpm 2000
